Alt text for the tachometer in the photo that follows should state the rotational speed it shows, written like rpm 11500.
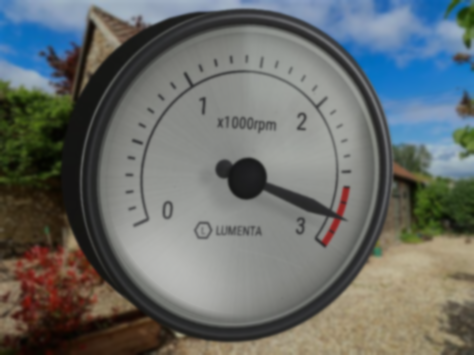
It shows rpm 2800
